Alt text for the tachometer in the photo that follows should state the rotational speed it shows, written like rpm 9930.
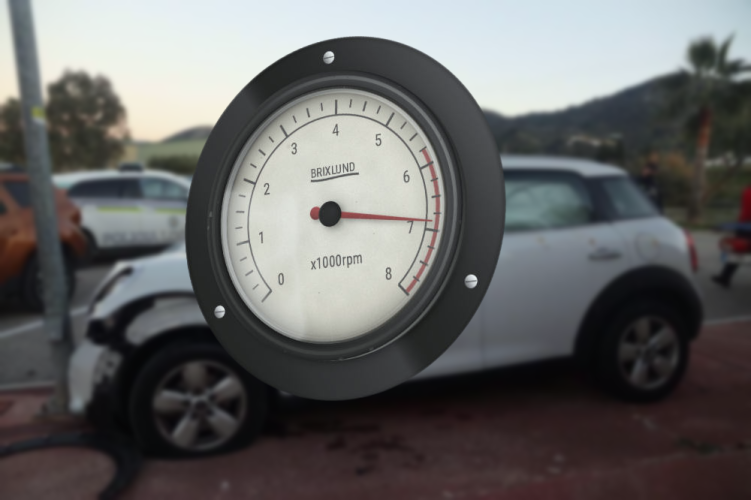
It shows rpm 6875
